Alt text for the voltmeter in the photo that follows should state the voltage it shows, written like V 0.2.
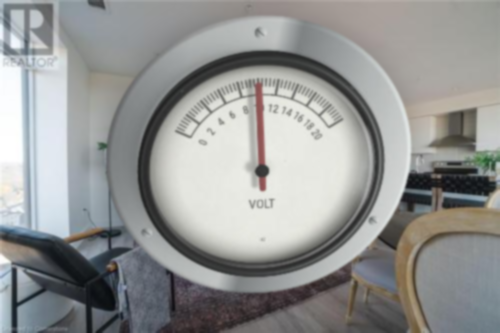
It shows V 10
